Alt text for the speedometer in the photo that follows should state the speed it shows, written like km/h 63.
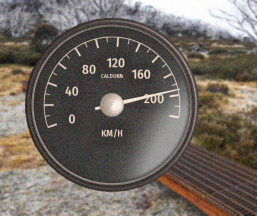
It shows km/h 195
